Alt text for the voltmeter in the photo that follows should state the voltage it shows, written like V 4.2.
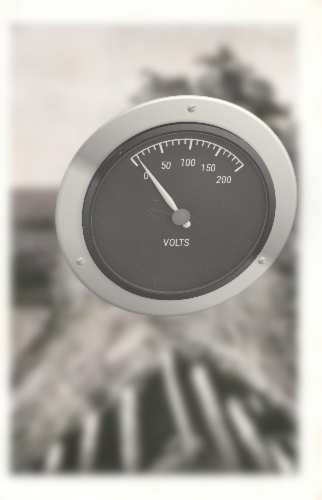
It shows V 10
